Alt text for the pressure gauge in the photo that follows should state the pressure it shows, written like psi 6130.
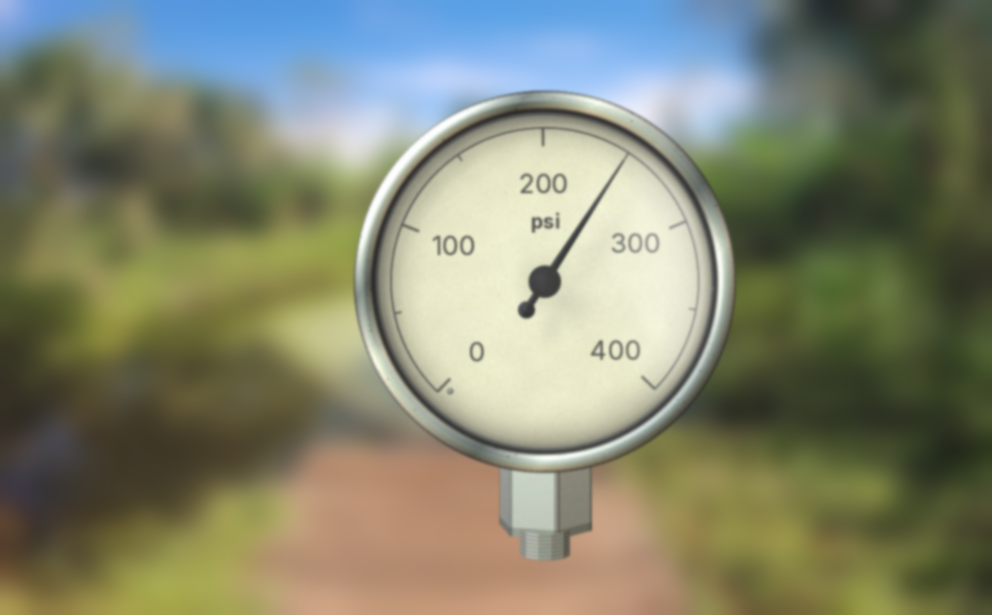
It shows psi 250
